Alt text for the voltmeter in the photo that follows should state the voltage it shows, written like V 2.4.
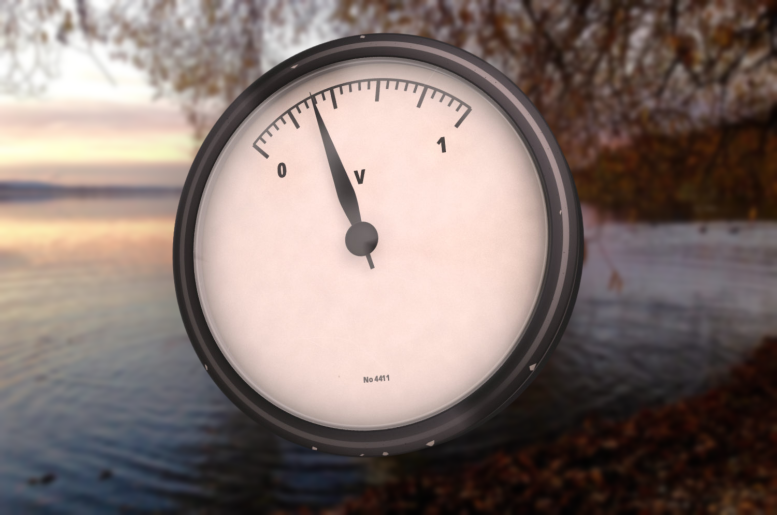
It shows V 0.32
